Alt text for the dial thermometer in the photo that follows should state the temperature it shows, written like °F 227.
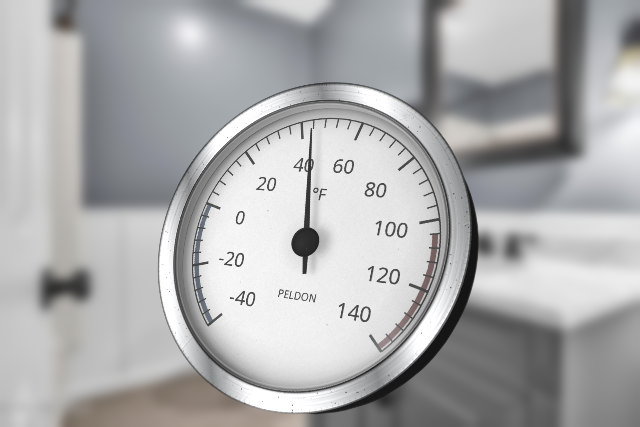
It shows °F 44
